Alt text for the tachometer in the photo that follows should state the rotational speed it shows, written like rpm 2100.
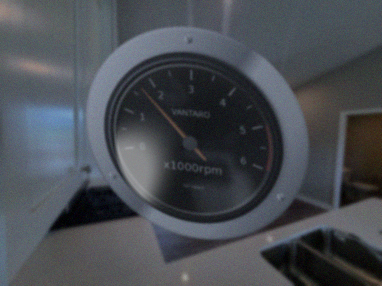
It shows rpm 1750
